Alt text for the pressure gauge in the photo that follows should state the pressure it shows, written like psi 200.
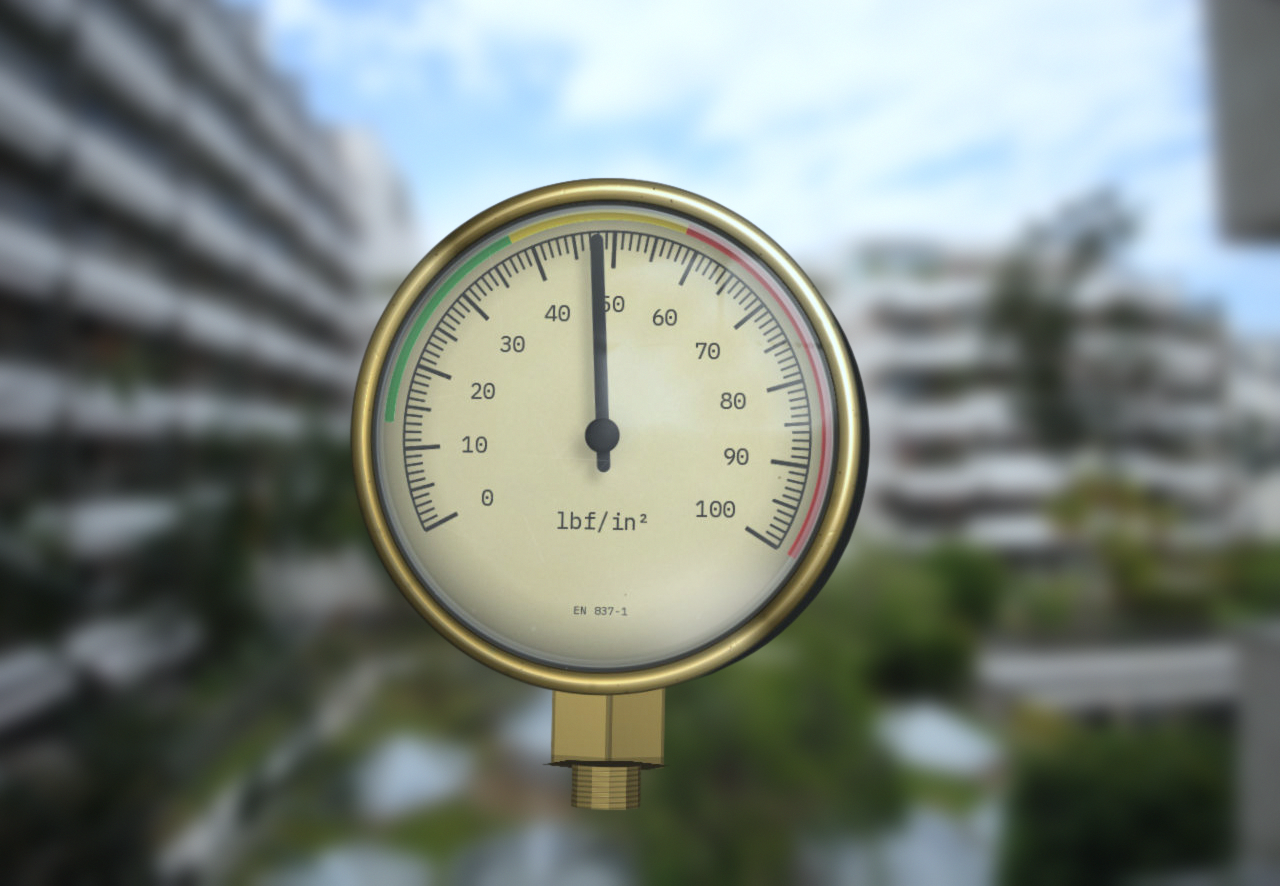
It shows psi 48
